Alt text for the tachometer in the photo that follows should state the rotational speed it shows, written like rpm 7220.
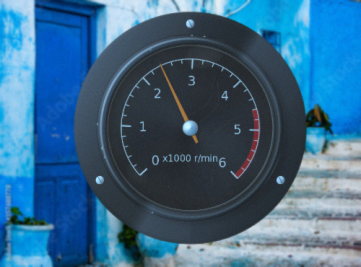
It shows rpm 2400
